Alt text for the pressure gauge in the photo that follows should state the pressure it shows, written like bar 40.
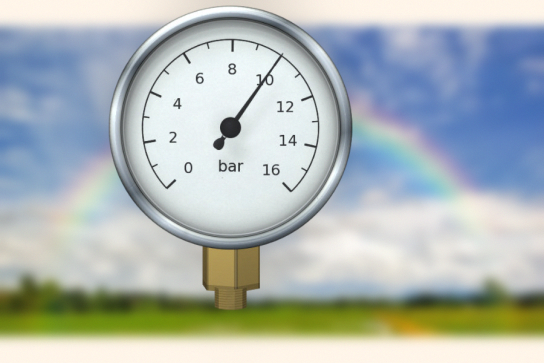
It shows bar 10
